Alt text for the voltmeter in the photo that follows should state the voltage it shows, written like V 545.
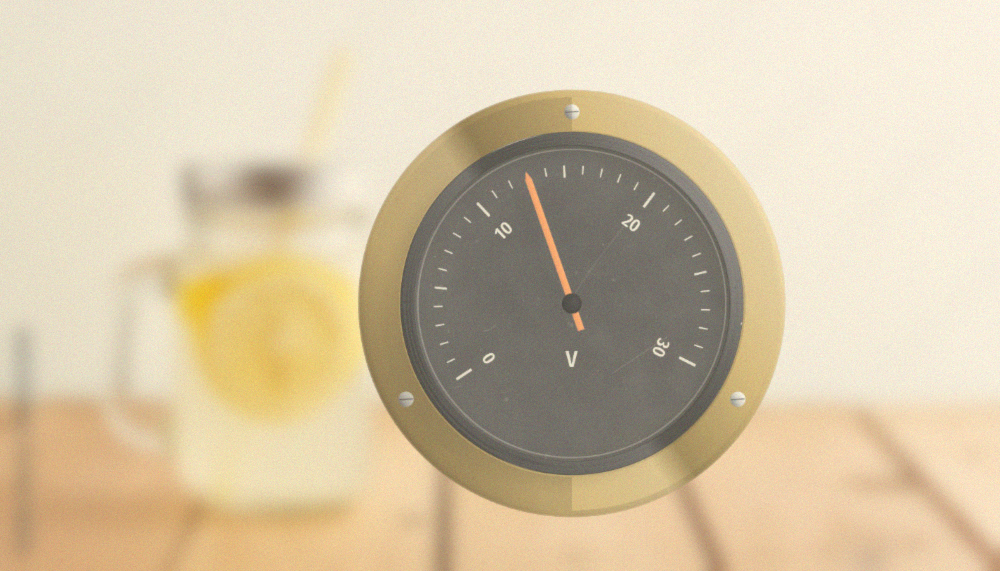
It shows V 13
